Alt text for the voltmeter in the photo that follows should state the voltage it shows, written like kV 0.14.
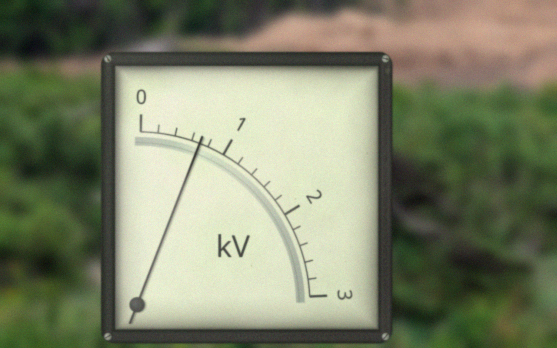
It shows kV 0.7
